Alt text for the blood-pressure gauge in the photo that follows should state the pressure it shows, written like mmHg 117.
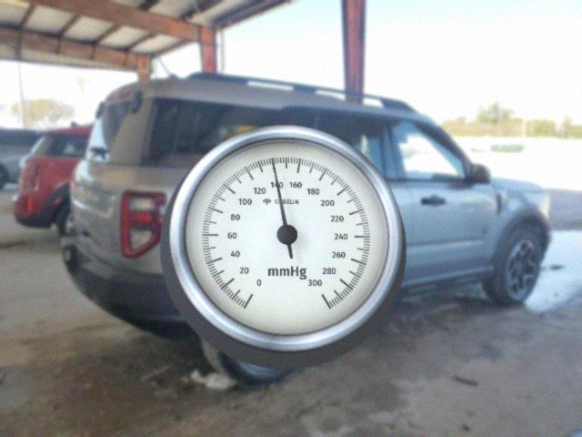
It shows mmHg 140
